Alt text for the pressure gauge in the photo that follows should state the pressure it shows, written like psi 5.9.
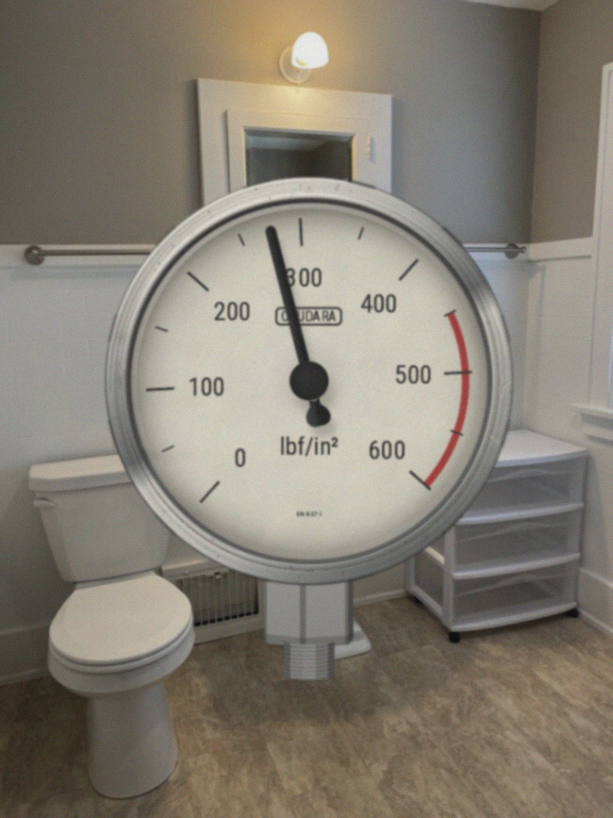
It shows psi 275
